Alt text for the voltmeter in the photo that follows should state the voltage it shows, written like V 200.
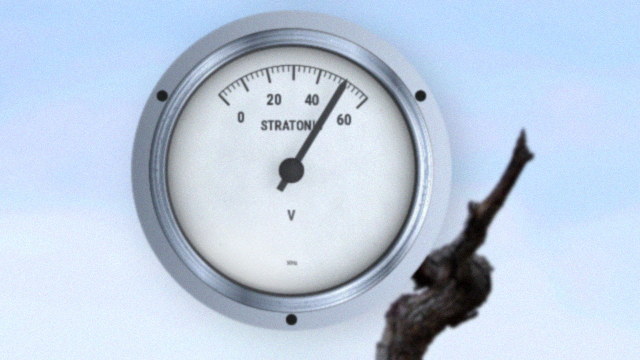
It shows V 50
